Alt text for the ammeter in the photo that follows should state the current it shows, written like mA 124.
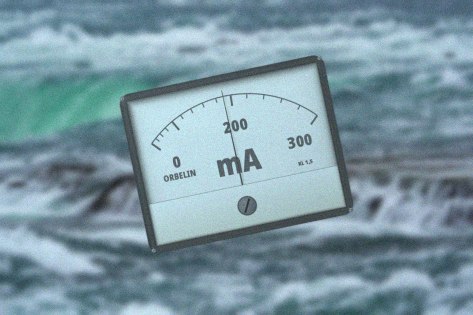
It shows mA 190
